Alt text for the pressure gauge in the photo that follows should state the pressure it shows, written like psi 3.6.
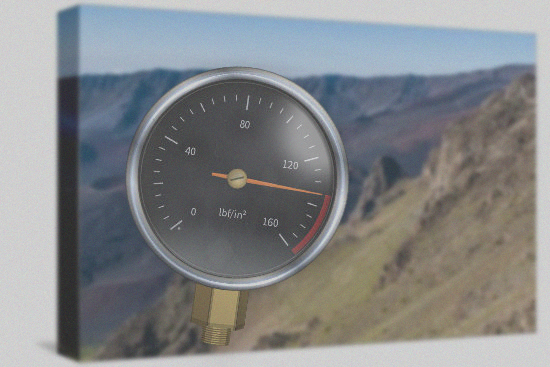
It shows psi 135
